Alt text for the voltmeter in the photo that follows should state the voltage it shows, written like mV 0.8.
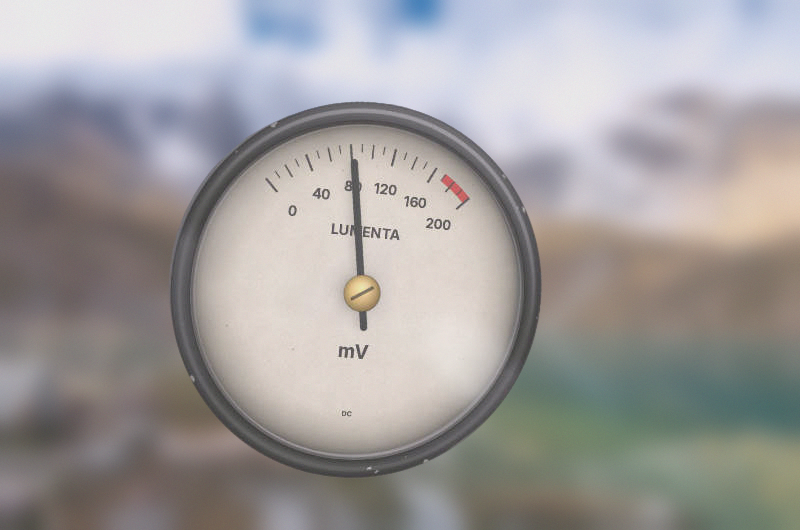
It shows mV 80
